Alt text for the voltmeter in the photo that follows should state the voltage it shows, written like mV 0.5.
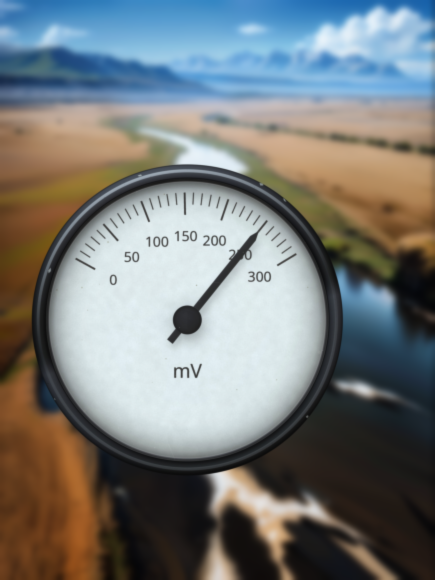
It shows mV 250
